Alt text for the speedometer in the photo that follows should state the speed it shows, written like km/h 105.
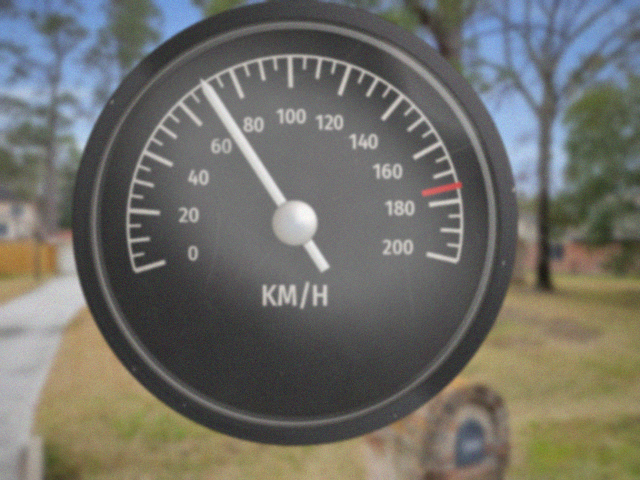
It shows km/h 70
